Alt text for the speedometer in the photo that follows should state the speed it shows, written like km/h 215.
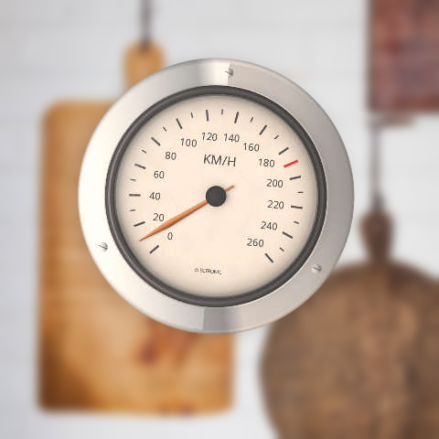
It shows km/h 10
